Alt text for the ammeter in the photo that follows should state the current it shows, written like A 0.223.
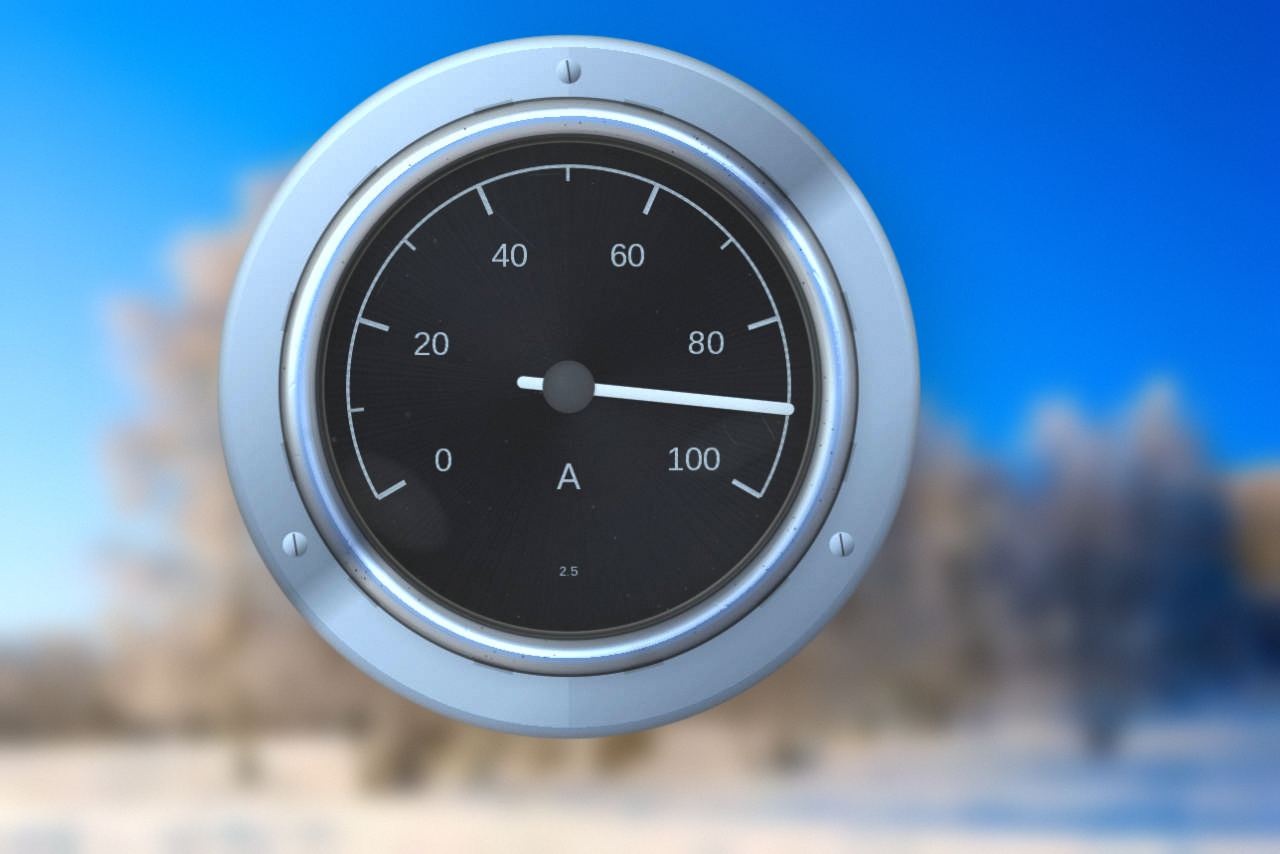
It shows A 90
